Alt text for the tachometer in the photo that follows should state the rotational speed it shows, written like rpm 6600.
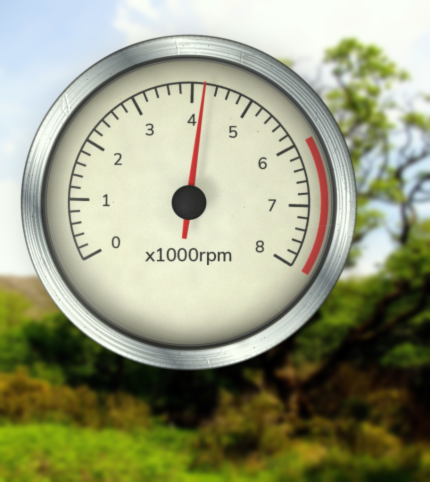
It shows rpm 4200
